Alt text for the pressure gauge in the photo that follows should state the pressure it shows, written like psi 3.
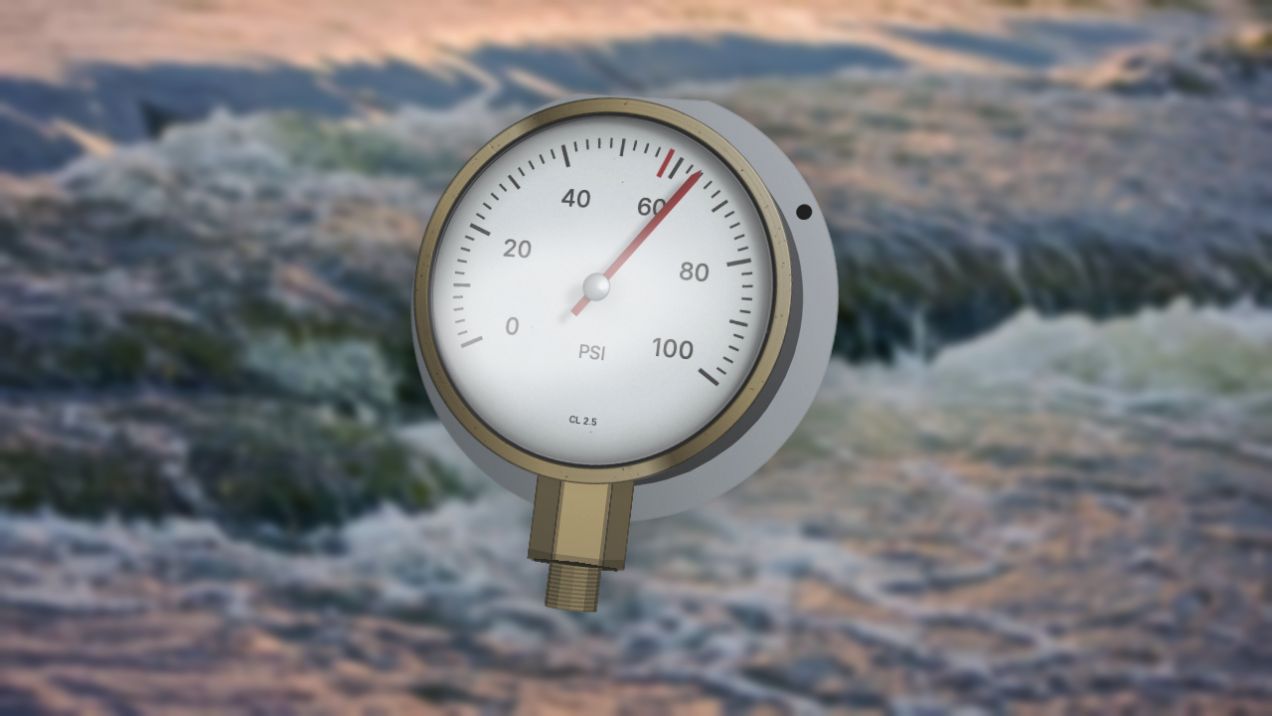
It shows psi 64
